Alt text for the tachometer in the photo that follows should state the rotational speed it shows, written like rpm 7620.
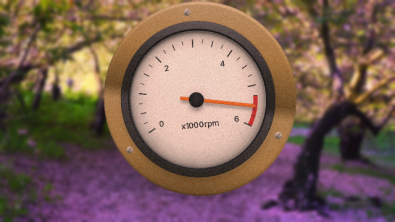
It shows rpm 5500
